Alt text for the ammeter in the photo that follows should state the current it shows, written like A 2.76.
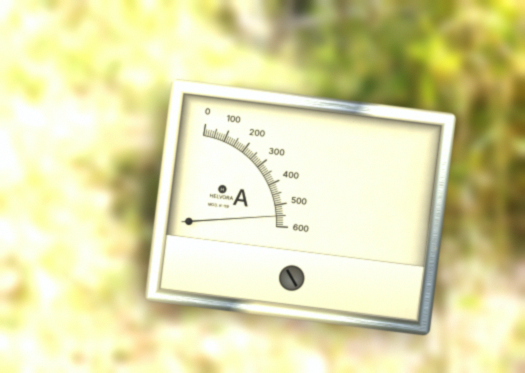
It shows A 550
